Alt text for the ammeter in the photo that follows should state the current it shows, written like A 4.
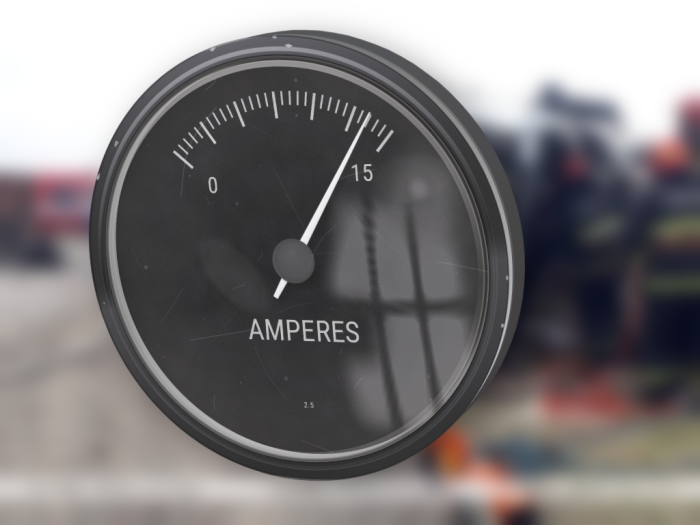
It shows A 13.5
